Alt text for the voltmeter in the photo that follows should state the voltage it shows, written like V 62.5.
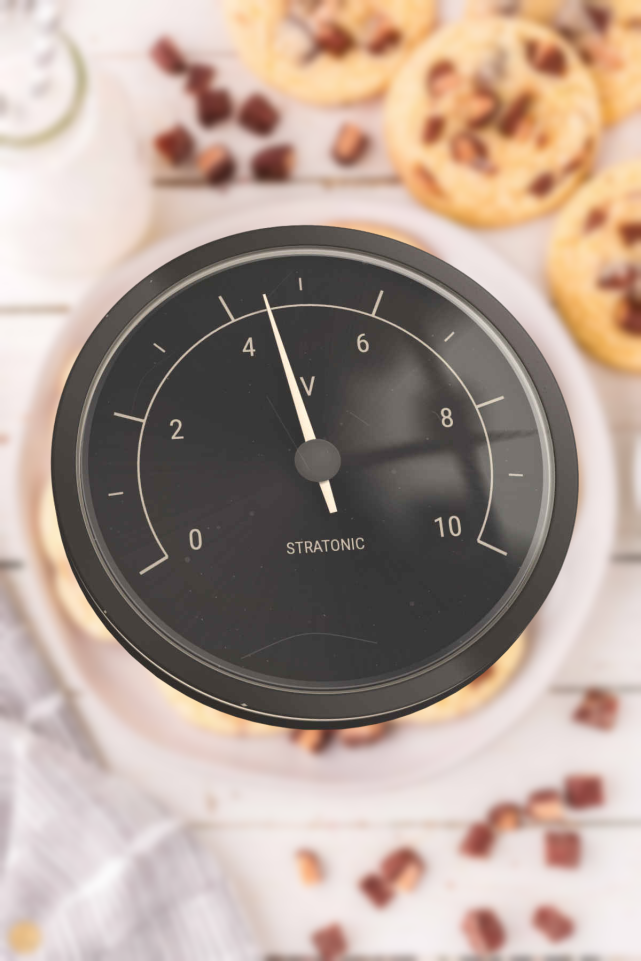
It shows V 4.5
